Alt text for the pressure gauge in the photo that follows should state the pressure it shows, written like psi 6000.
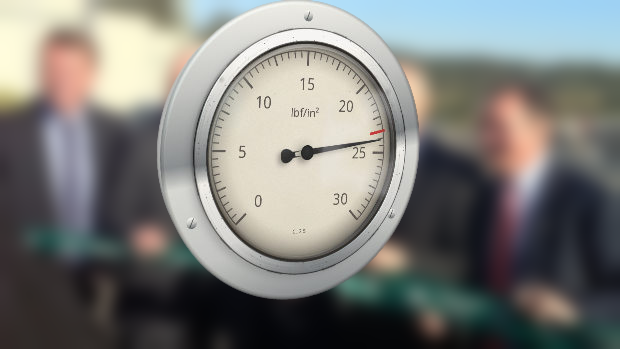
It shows psi 24
